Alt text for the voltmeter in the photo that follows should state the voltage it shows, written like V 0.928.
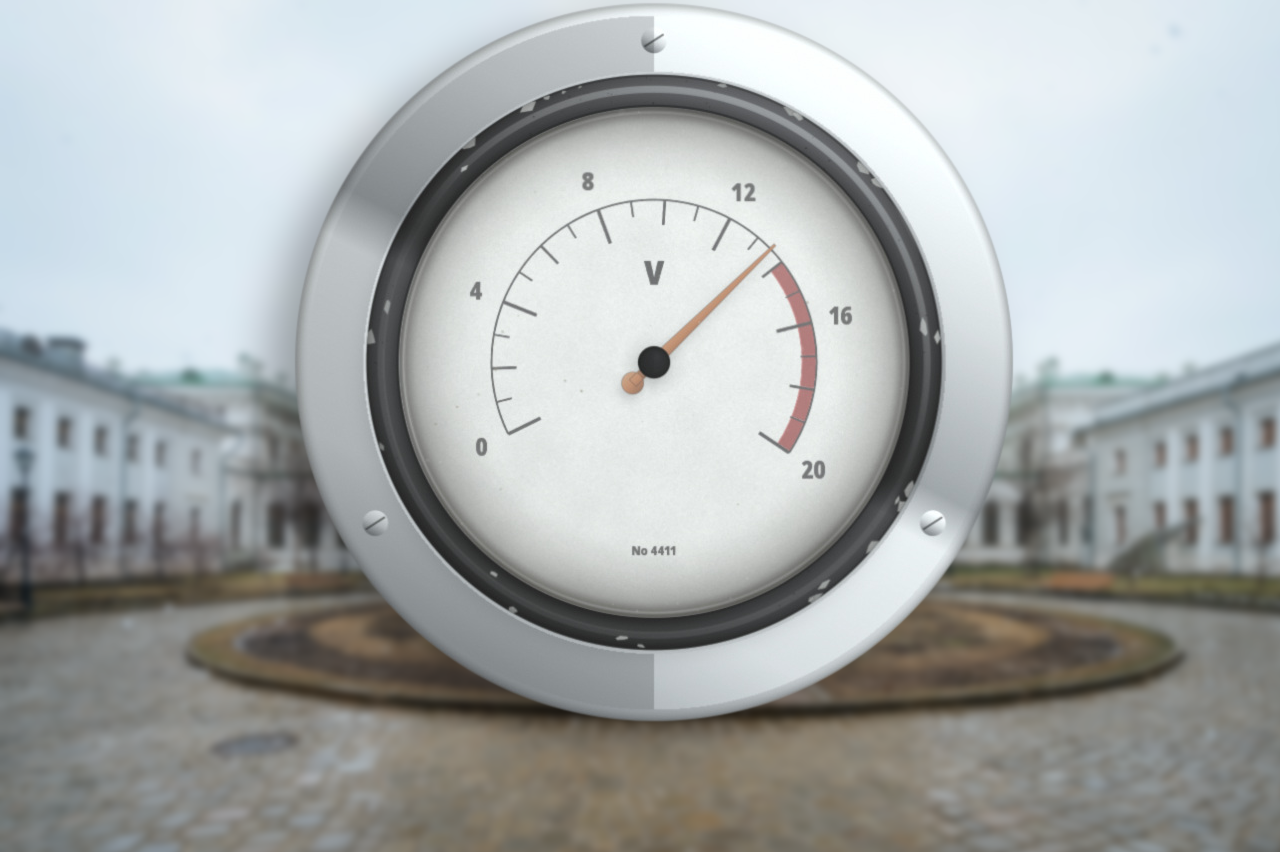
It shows V 13.5
